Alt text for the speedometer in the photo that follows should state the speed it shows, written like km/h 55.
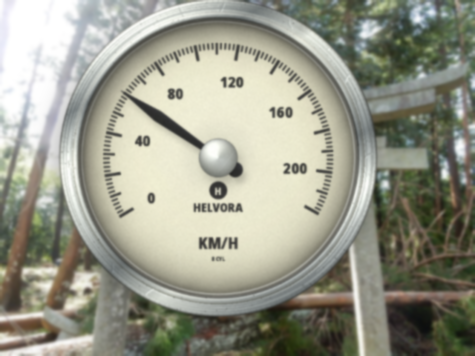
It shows km/h 60
